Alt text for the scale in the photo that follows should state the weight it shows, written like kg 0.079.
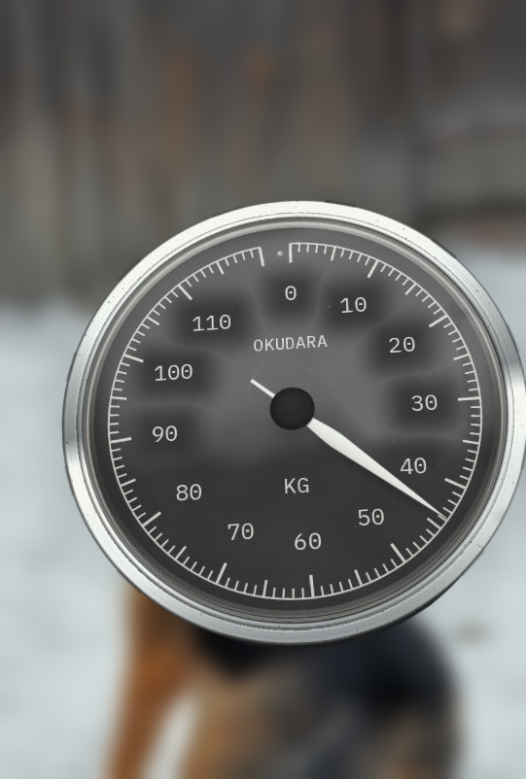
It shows kg 44
